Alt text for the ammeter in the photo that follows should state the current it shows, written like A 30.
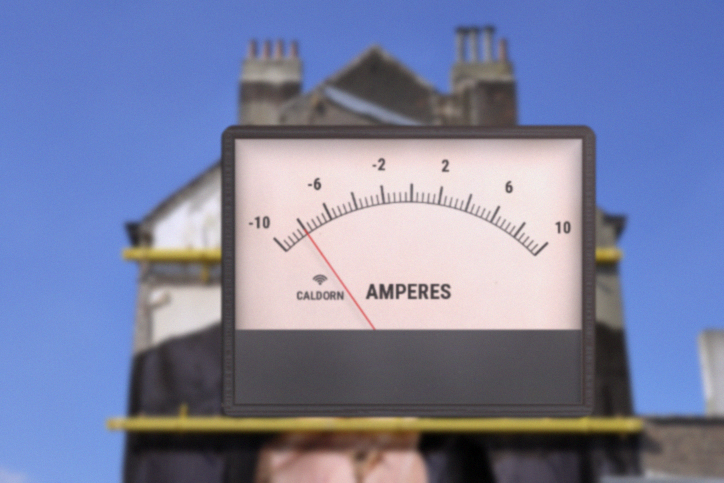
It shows A -8
